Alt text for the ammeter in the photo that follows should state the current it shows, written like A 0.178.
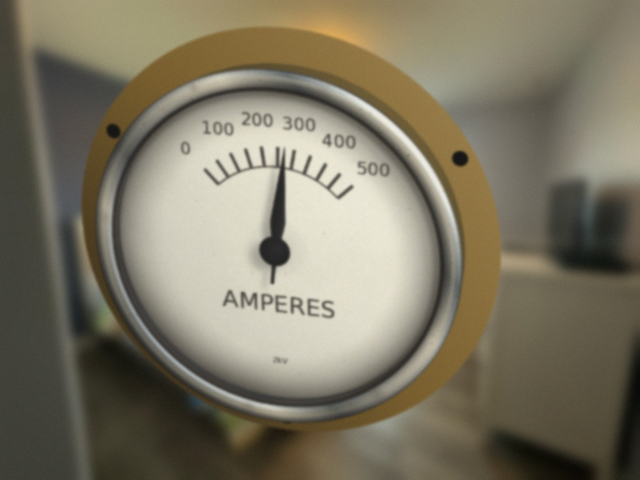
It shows A 275
